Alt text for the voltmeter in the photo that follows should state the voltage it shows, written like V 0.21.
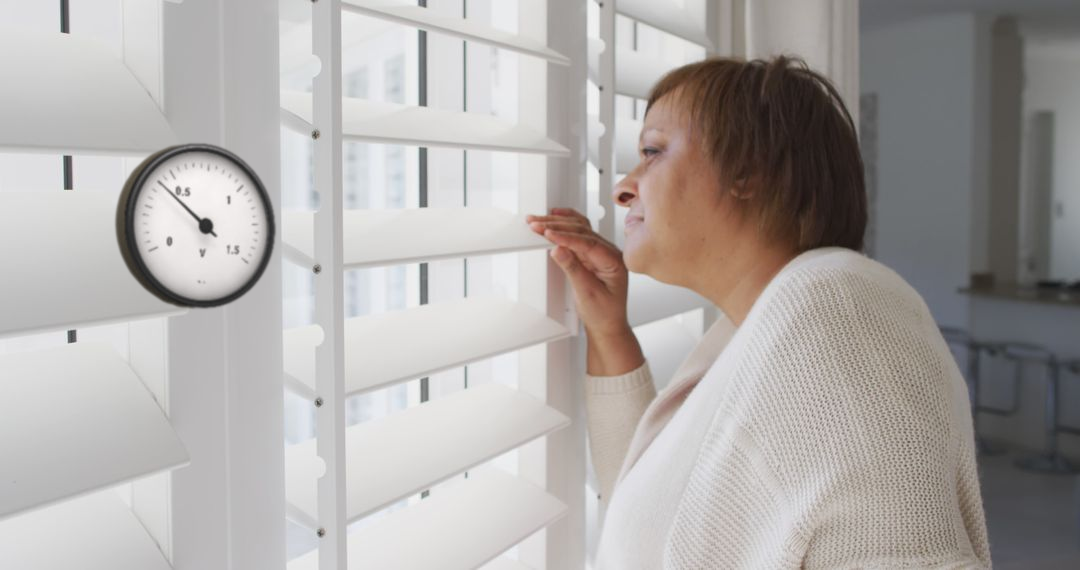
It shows V 0.4
